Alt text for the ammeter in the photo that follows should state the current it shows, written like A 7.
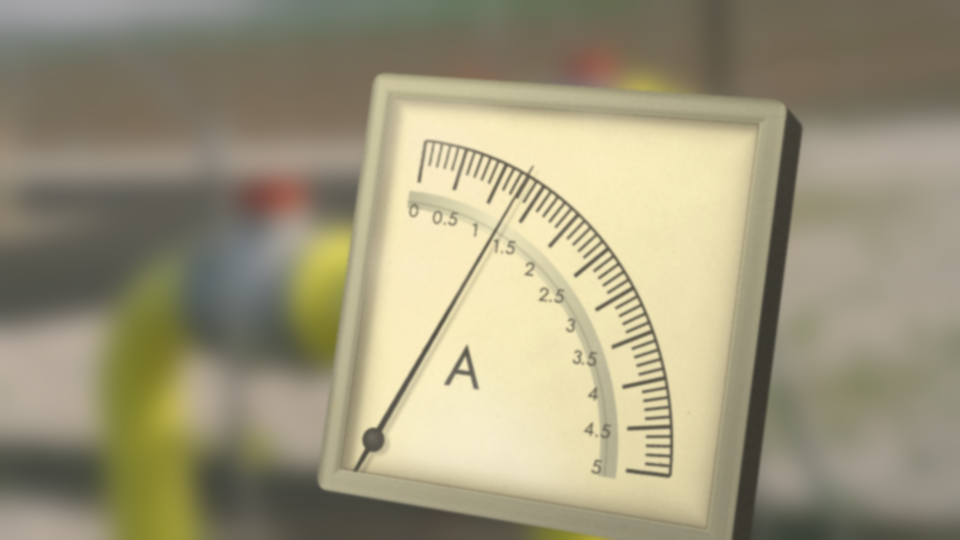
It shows A 1.3
